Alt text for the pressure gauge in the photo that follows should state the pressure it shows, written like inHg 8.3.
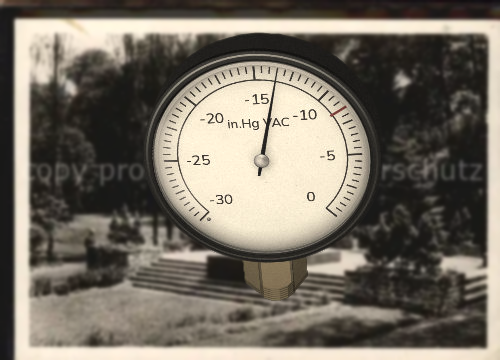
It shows inHg -13.5
